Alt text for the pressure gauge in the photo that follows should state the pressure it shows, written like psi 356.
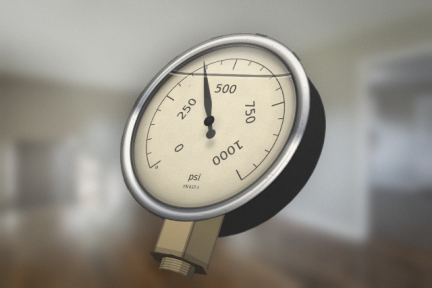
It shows psi 400
